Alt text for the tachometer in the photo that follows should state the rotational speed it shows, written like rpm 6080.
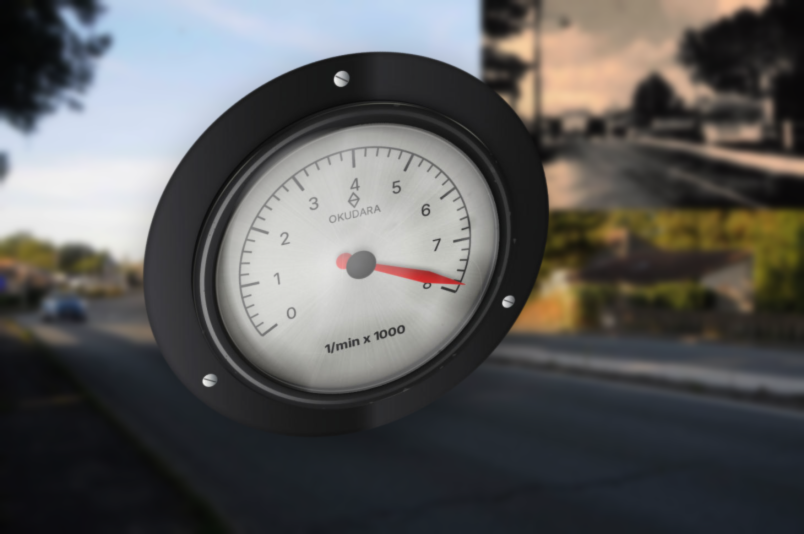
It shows rpm 7800
